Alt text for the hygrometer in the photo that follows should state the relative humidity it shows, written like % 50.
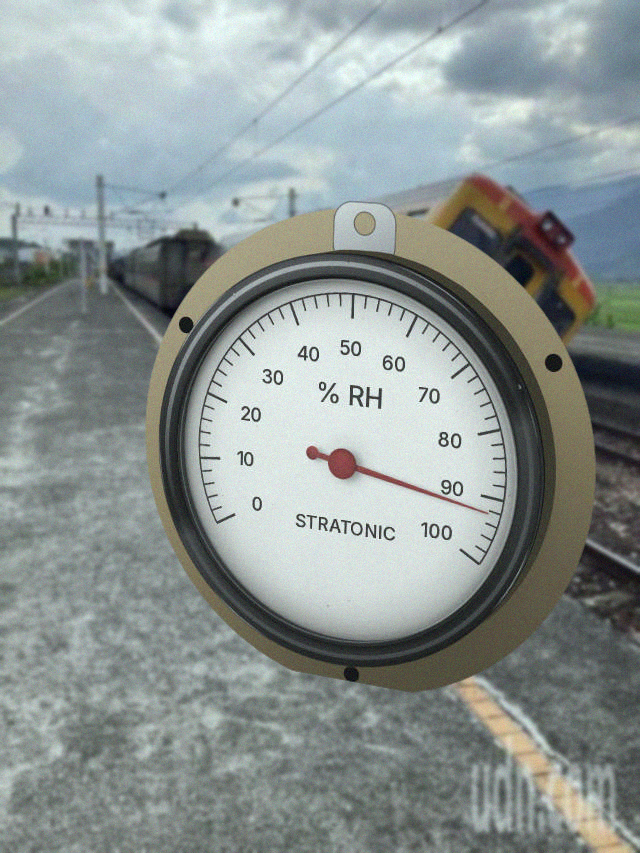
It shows % 92
